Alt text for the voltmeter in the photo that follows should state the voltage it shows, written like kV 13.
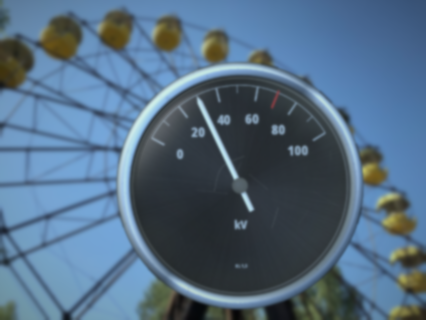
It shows kV 30
